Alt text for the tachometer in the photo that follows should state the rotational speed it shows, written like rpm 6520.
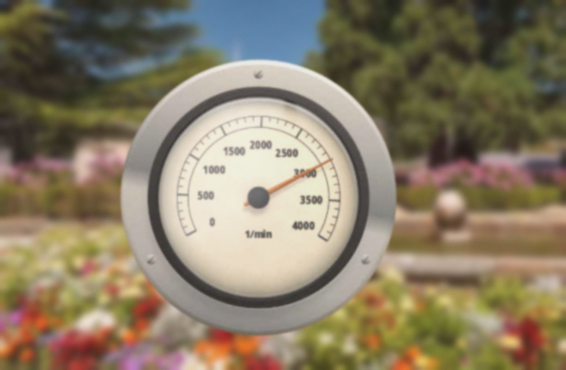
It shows rpm 3000
